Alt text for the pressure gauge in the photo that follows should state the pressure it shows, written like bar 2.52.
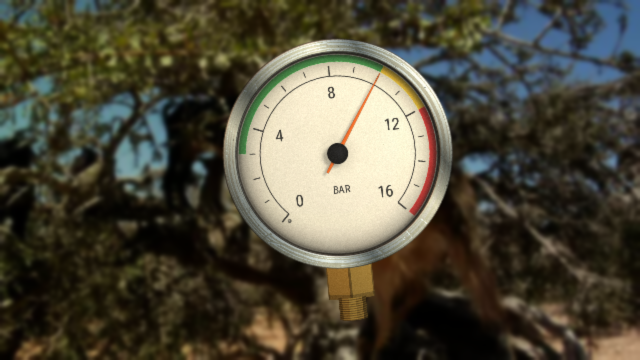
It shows bar 10
